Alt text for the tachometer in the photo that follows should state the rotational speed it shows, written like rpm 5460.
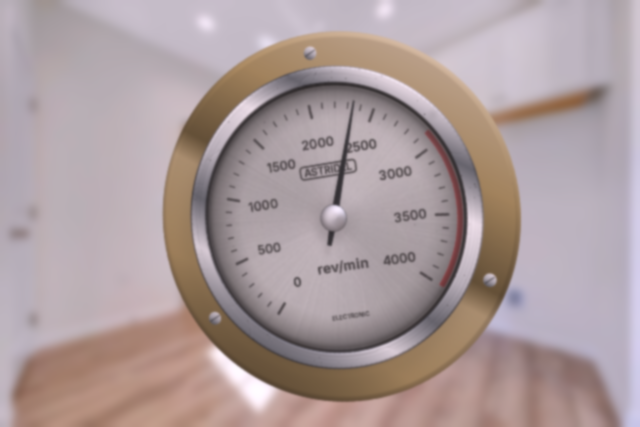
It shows rpm 2350
